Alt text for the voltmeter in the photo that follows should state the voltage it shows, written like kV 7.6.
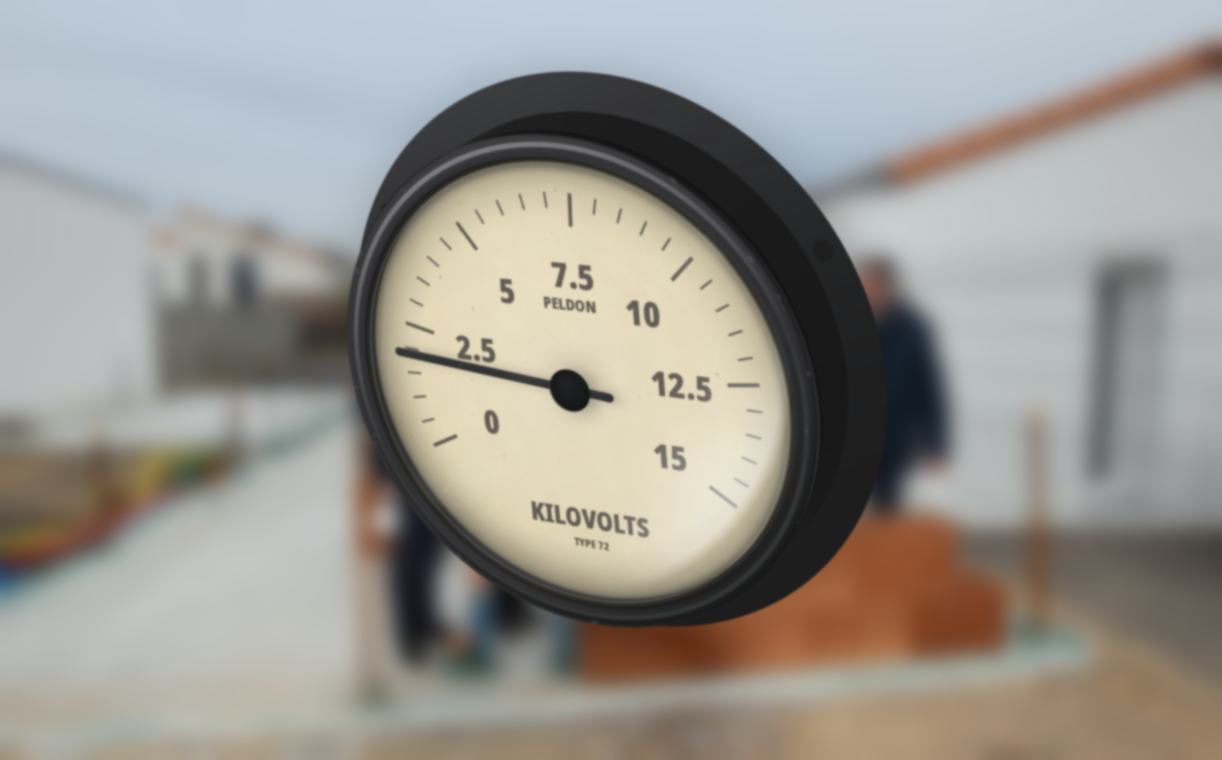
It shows kV 2
